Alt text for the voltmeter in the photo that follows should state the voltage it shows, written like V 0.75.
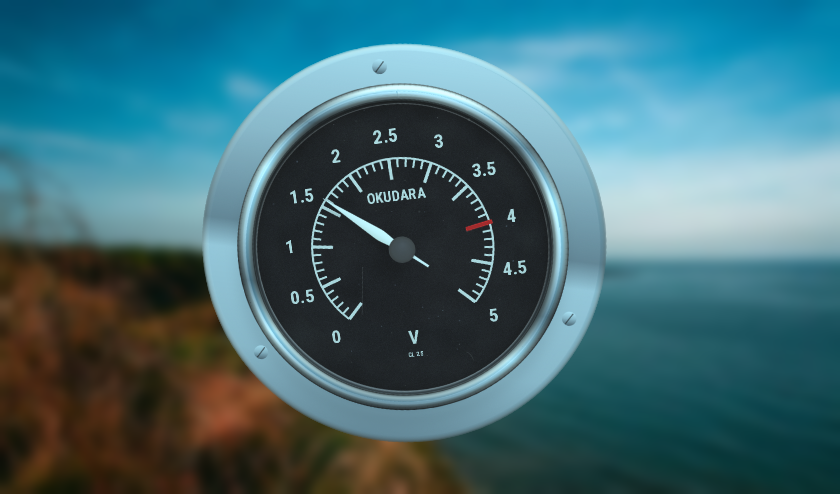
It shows V 1.6
